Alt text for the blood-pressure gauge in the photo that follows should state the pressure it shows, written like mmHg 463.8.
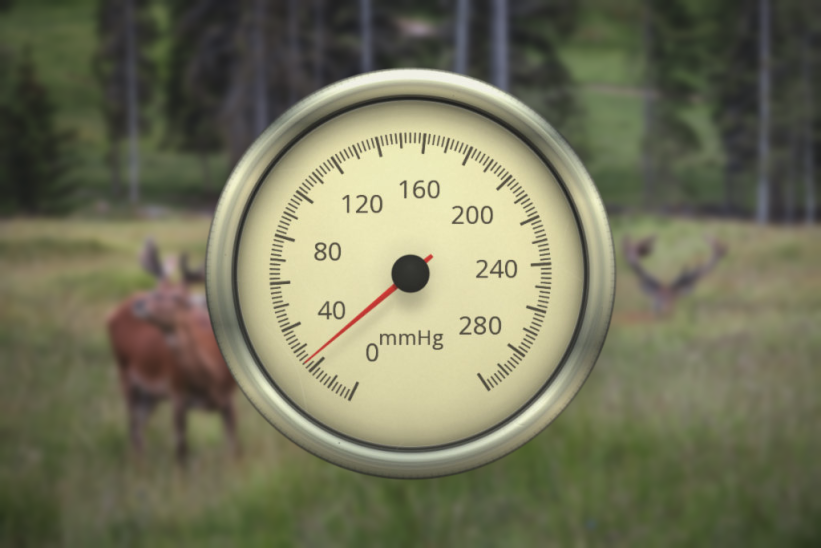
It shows mmHg 24
